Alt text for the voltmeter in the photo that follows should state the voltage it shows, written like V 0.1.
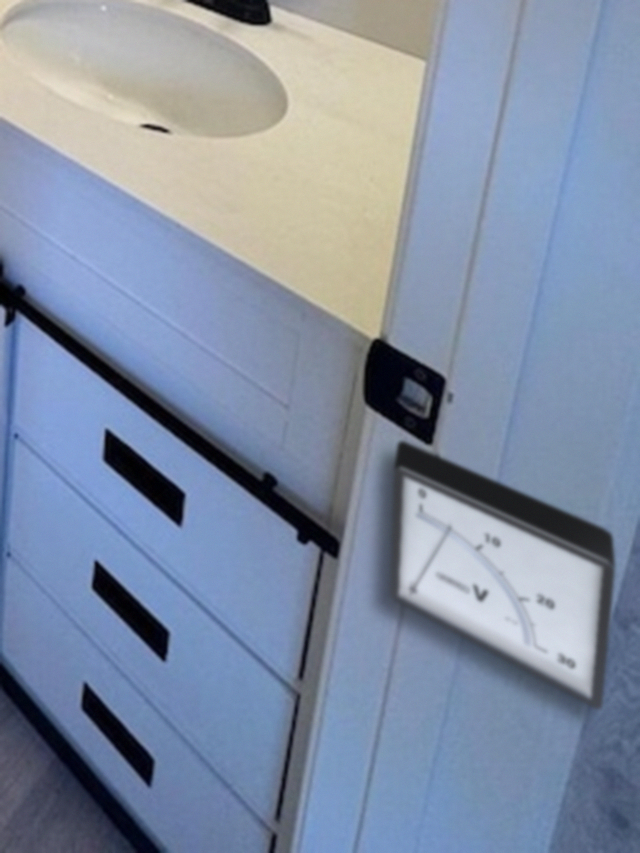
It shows V 5
